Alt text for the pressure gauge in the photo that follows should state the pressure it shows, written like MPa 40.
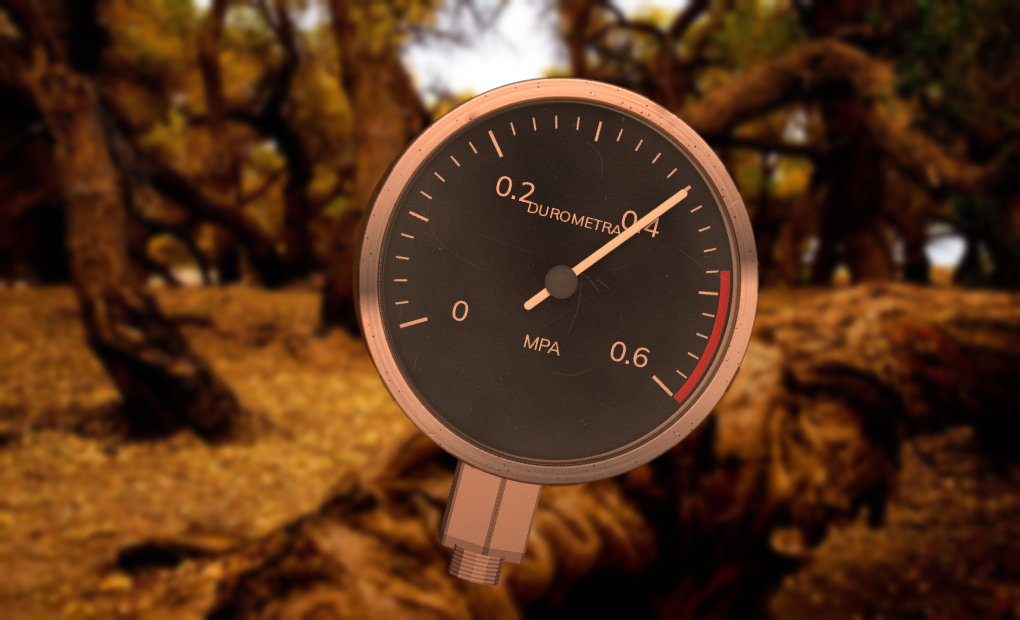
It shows MPa 0.4
